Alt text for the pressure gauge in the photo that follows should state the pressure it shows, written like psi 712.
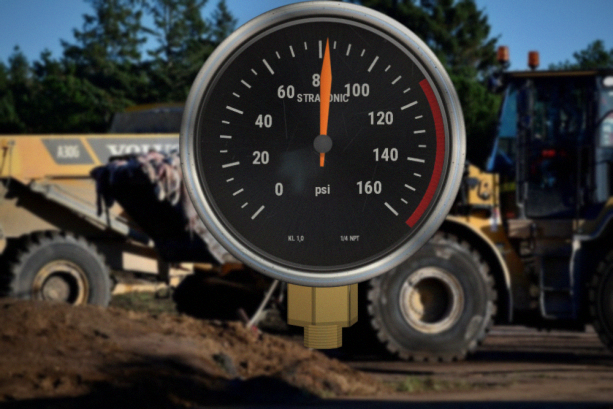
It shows psi 82.5
